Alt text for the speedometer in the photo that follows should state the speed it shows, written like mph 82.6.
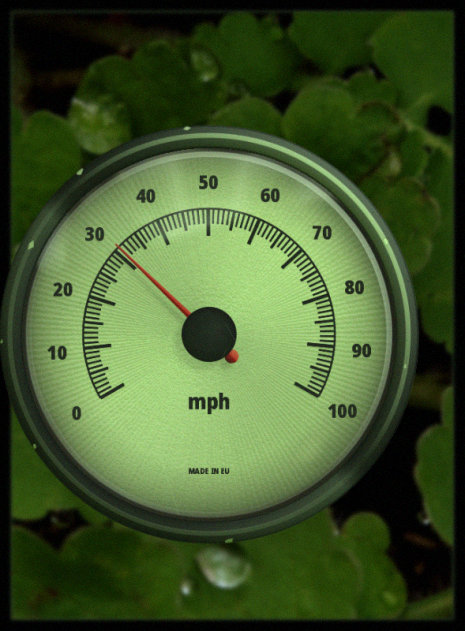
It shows mph 31
